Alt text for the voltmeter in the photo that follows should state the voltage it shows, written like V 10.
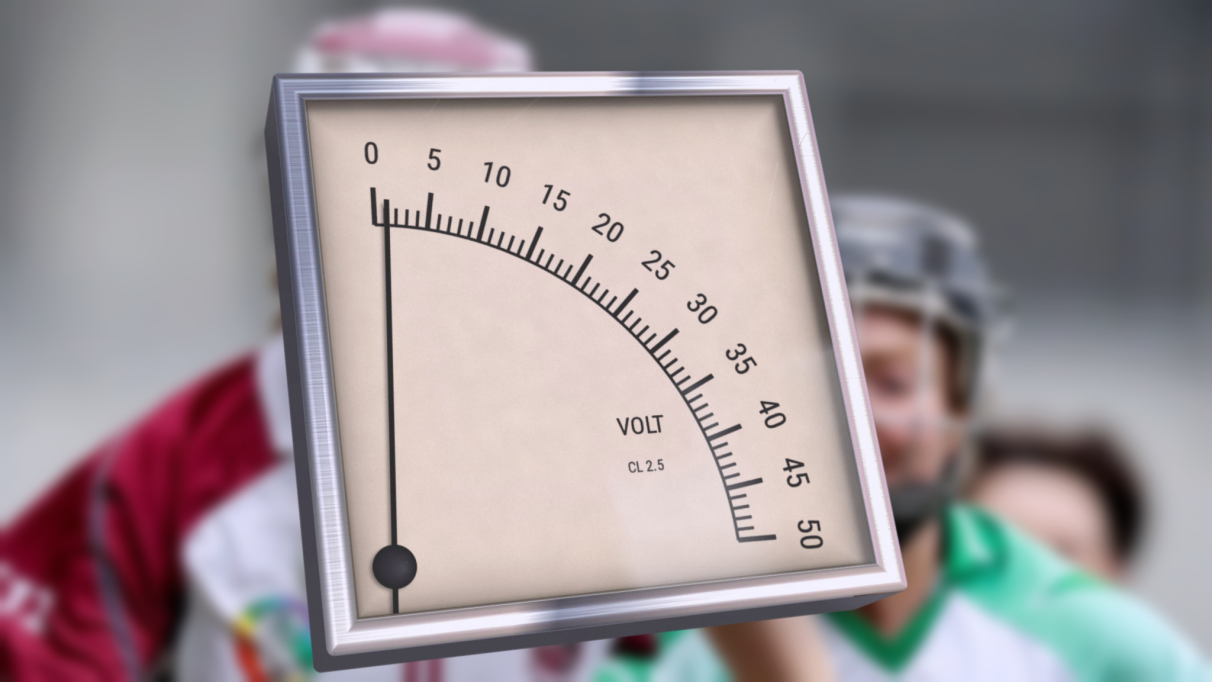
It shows V 1
